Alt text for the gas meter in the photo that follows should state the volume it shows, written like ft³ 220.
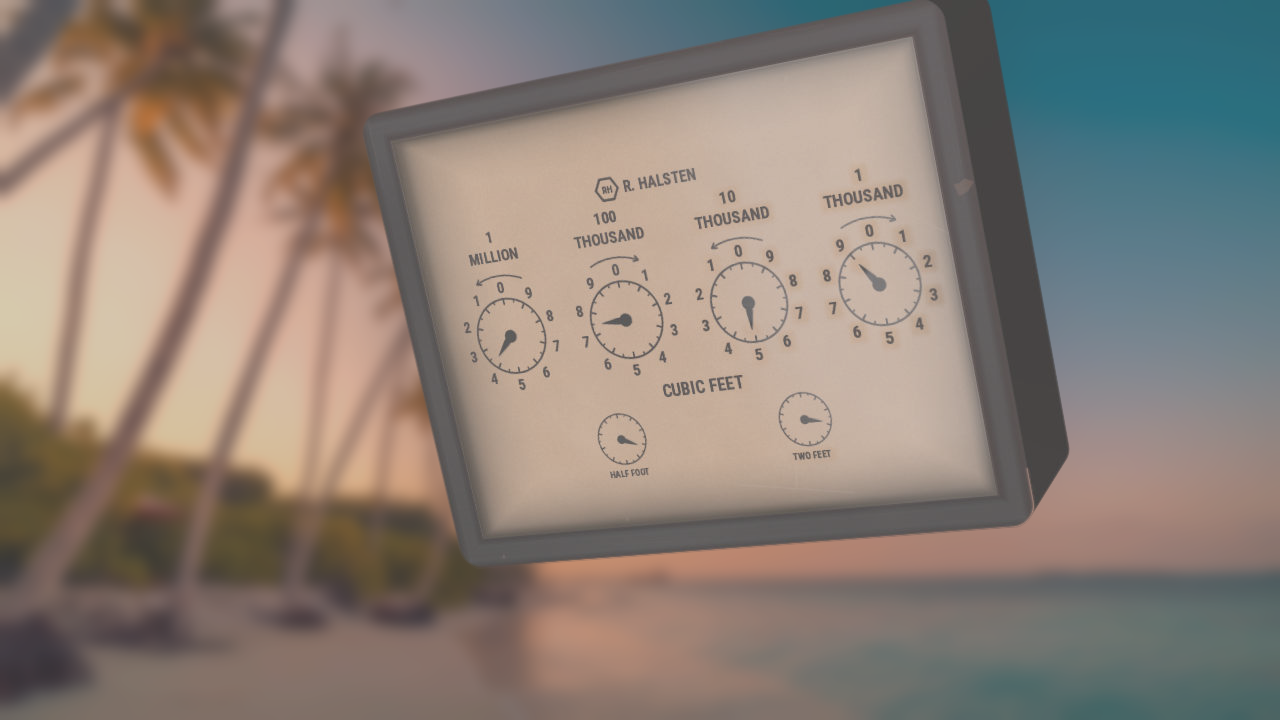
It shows ft³ 374900
